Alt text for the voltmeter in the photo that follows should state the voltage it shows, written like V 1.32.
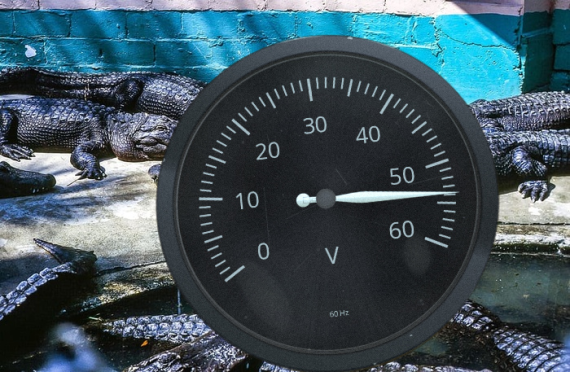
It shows V 54
